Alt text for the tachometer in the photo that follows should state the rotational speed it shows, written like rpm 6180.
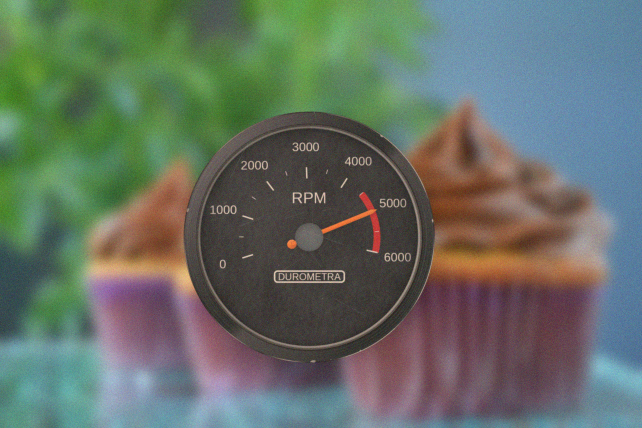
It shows rpm 5000
